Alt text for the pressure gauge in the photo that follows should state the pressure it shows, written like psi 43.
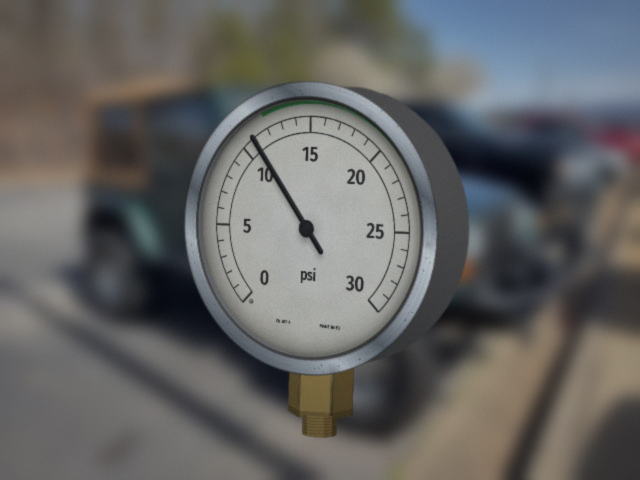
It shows psi 11
